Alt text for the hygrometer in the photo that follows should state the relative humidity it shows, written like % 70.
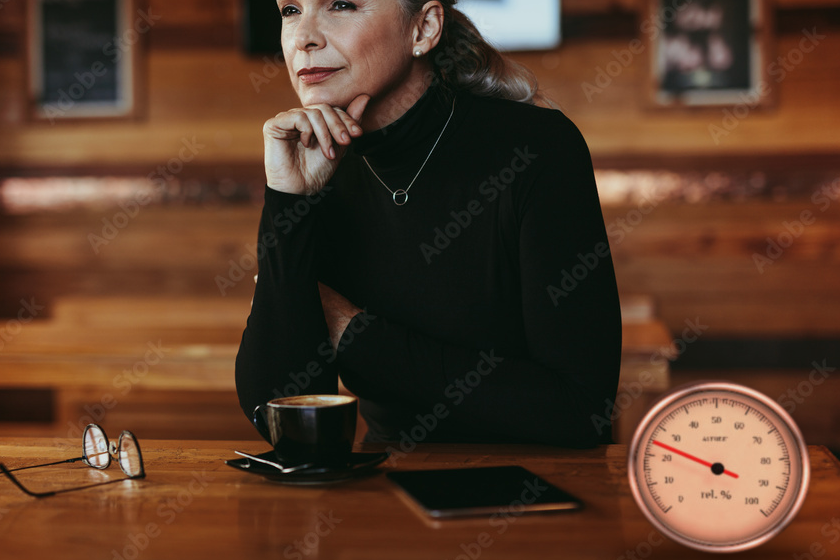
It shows % 25
